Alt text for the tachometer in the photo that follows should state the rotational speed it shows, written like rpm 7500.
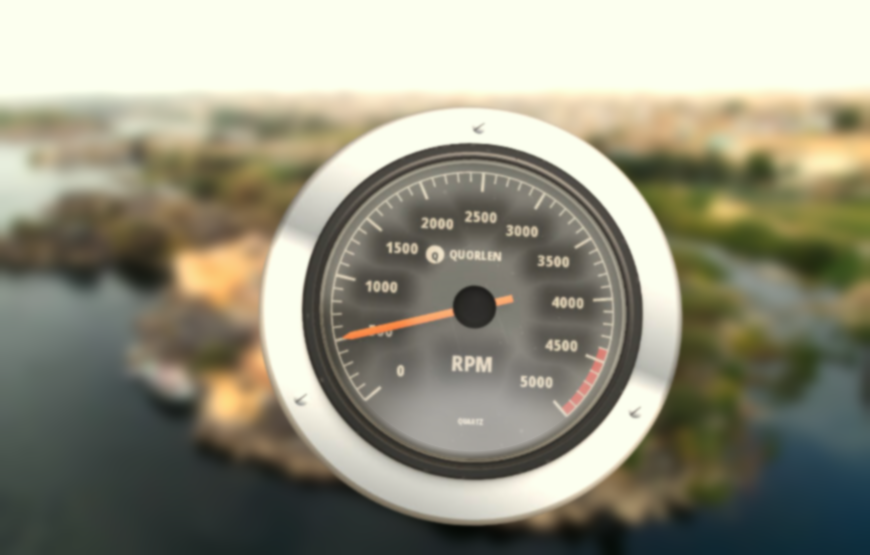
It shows rpm 500
